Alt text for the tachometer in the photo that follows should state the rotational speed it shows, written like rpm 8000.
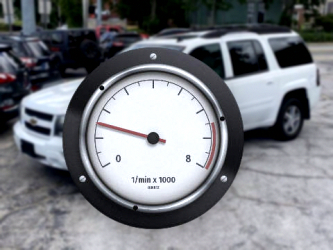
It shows rpm 1500
